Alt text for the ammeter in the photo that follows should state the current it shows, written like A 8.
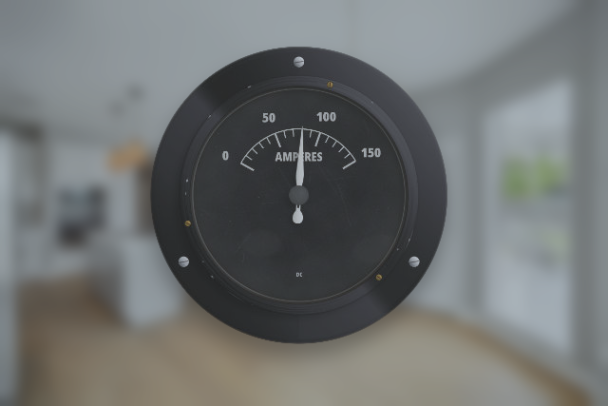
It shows A 80
